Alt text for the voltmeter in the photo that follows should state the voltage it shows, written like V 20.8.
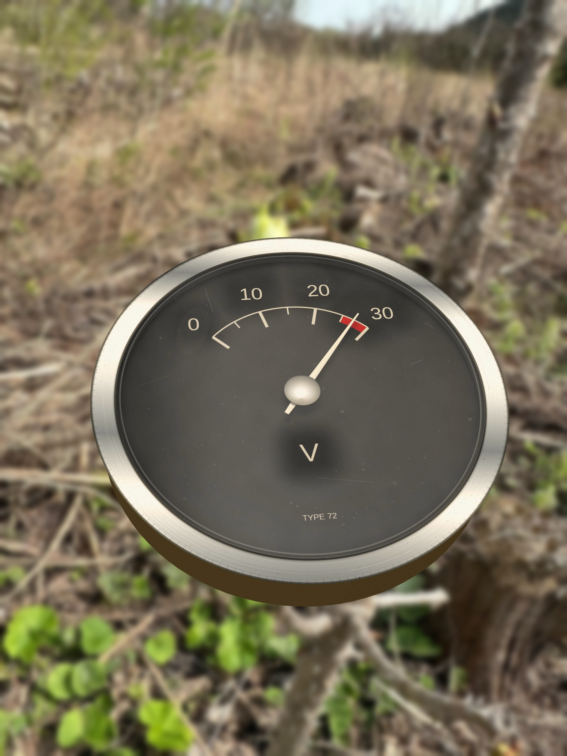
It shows V 27.5
